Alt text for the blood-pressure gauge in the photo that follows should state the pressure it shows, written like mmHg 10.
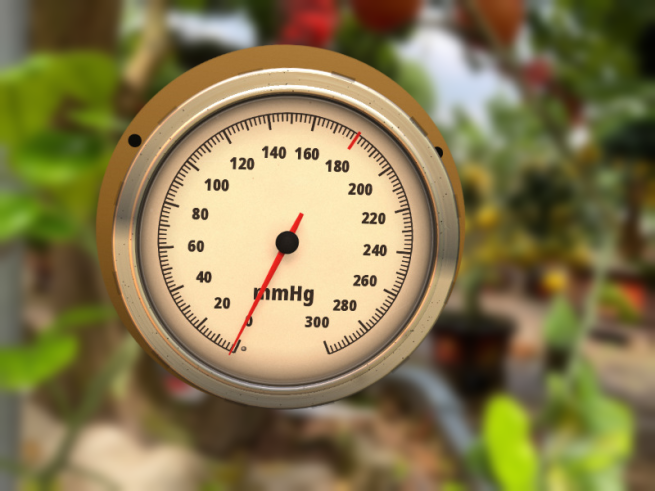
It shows mmHg 2
